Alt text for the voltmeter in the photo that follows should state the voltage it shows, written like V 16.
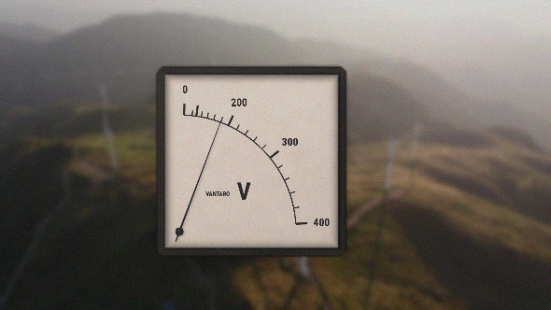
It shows V 180
